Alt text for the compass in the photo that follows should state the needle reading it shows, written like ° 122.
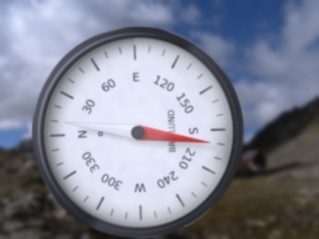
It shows ° 190
